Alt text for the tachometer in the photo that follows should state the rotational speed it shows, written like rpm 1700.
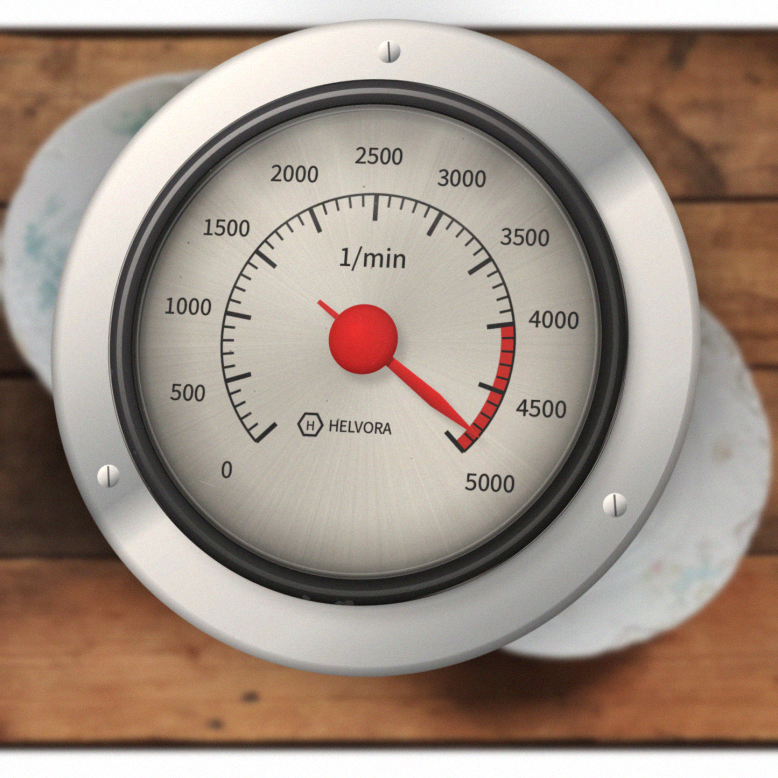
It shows rpm 4850
